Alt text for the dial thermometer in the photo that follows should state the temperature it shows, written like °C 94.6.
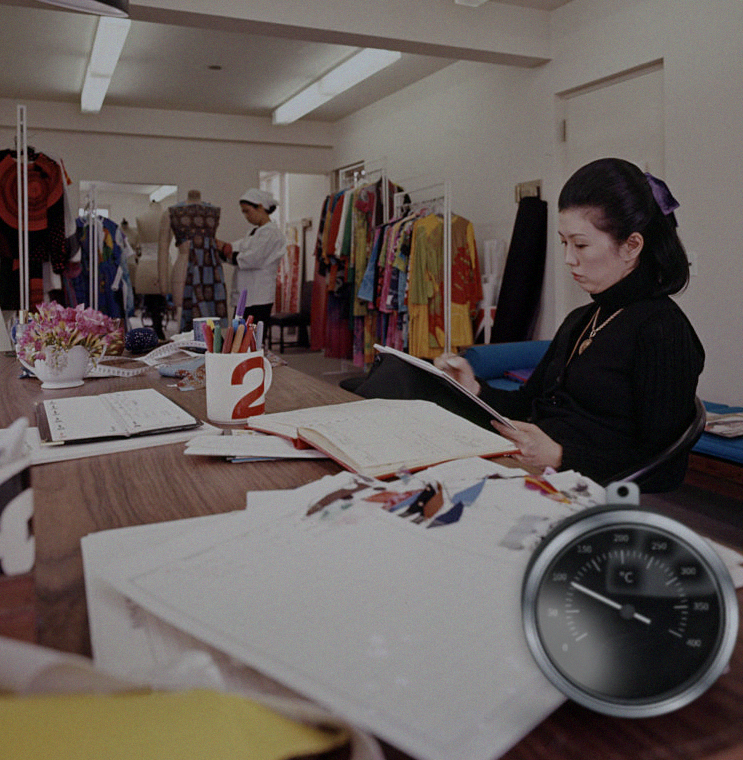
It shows °C 100
